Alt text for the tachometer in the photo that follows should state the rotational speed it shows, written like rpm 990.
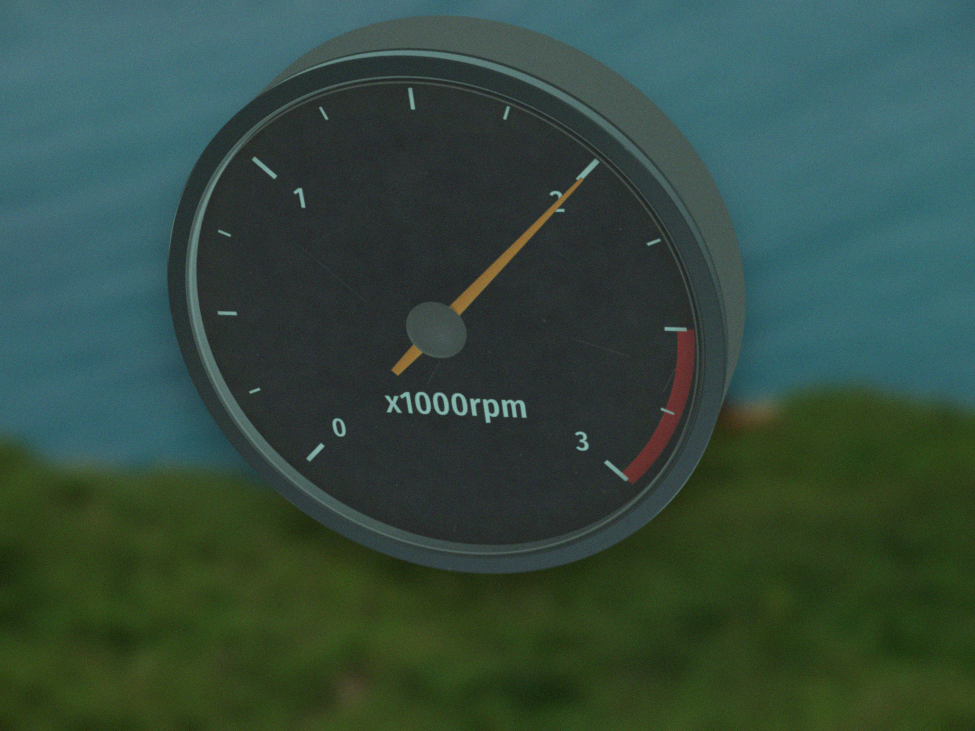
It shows rpm 2000
